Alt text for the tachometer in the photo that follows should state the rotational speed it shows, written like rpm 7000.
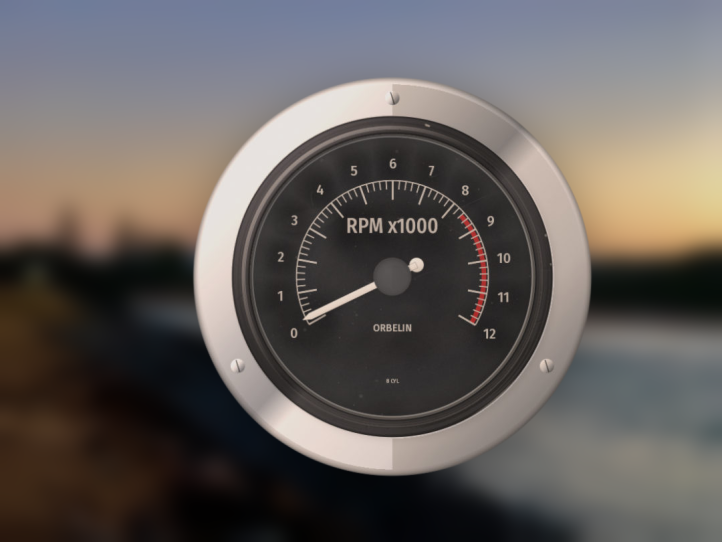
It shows rpm 200
